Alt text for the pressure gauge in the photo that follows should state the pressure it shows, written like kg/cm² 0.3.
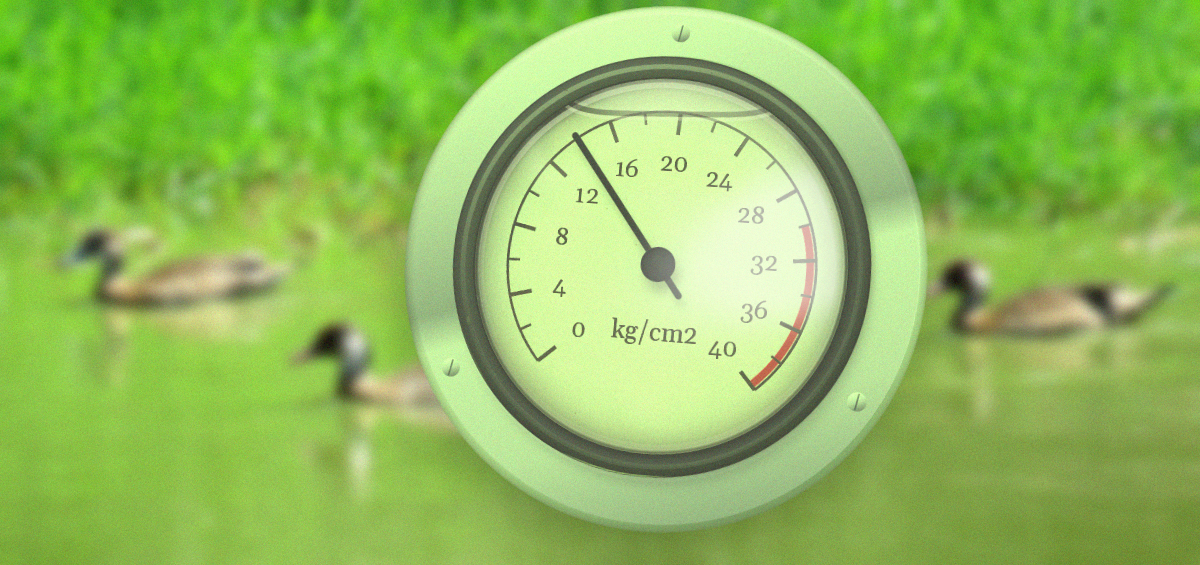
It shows kg/cm² 14
